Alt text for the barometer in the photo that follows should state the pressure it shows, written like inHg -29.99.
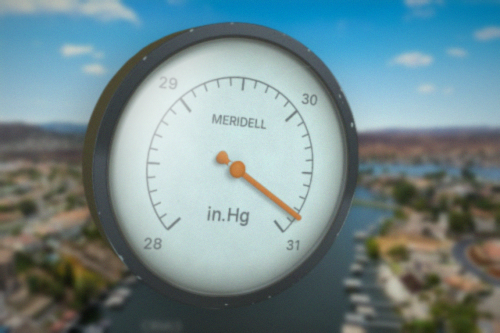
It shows inHg 30.85
